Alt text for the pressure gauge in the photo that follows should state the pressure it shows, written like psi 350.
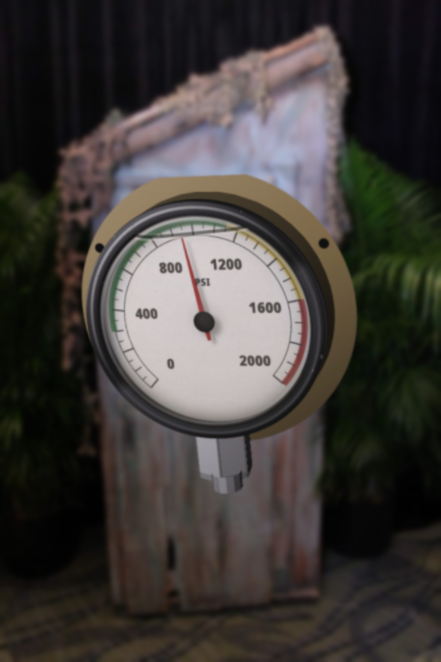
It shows psi 950
